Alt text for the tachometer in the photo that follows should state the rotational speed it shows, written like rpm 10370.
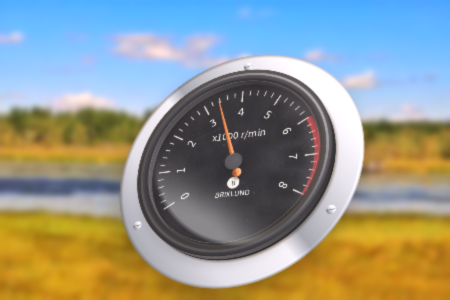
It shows rpm 3400
